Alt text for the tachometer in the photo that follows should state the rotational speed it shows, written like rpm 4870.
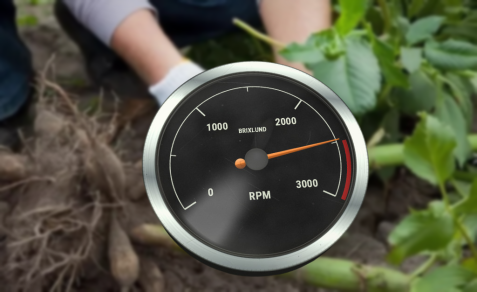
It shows rpm 2500
